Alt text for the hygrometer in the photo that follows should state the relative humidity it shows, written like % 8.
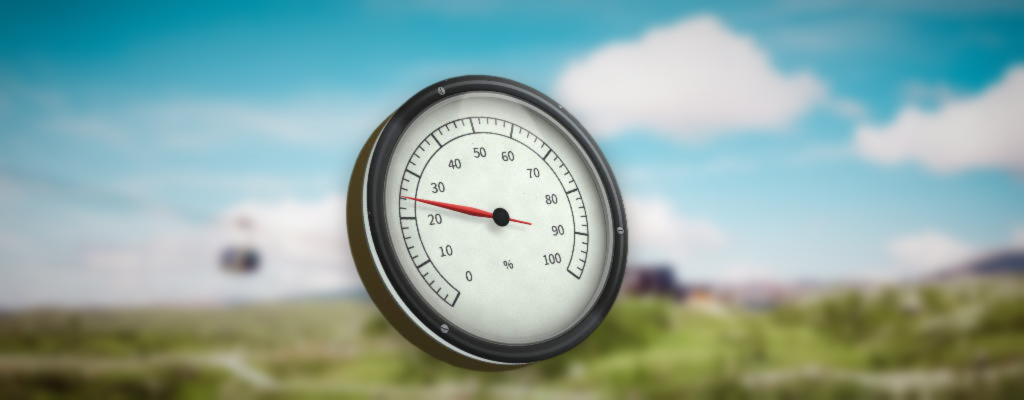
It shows % 24
